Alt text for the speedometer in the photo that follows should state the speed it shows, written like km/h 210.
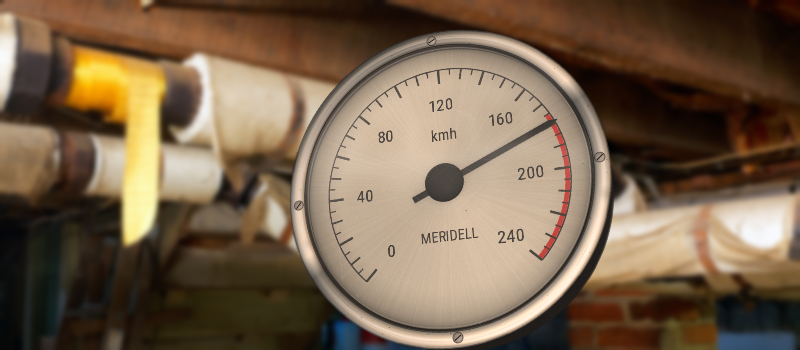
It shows km/h 180
